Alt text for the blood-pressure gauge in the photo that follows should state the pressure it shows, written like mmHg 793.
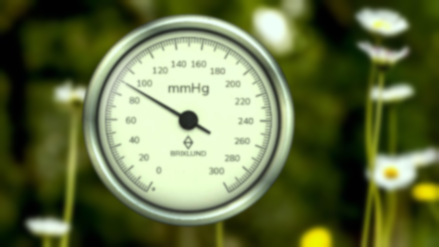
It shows mmHg 90
